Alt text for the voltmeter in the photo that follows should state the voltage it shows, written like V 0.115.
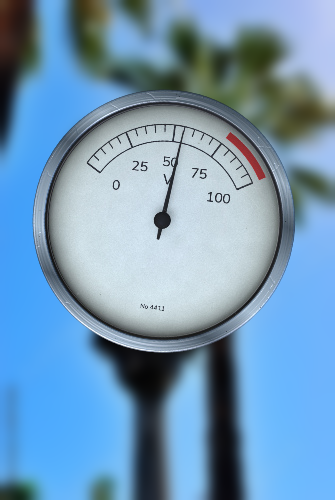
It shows V 55
